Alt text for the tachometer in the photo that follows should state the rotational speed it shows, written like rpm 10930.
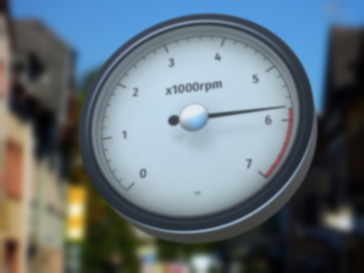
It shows rpm 5800
